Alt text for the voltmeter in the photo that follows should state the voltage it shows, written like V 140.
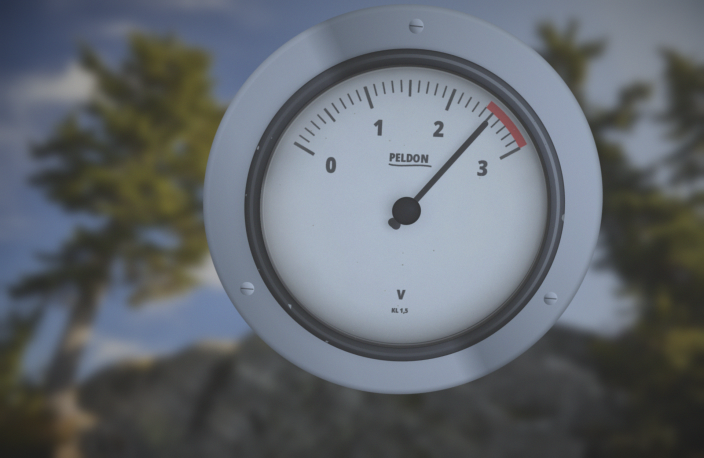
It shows V 2.5
